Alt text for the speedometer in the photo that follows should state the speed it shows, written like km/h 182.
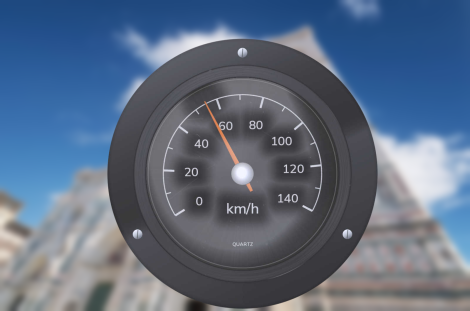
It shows km/h 55
